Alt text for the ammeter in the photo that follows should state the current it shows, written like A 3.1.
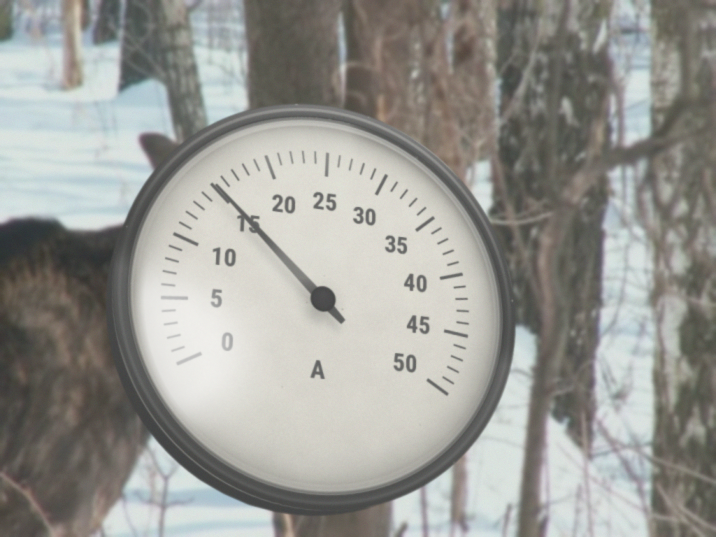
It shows A 15
